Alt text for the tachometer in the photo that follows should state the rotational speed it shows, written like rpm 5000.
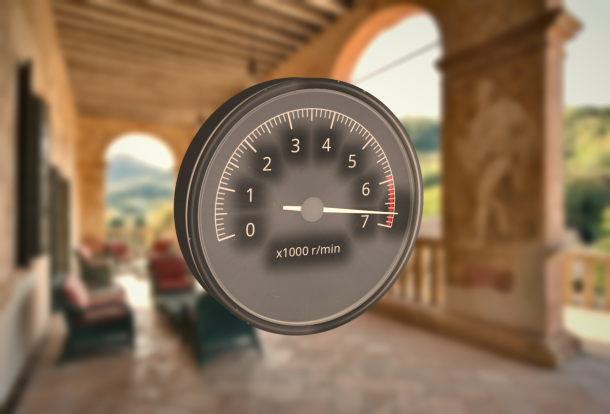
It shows rpm 6700
